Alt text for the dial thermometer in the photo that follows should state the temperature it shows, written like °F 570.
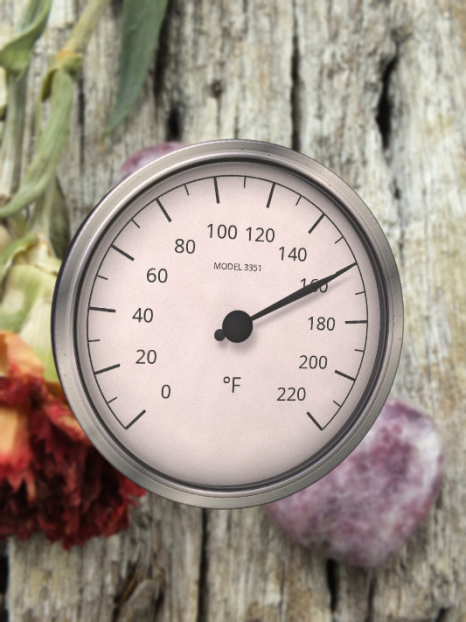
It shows °F 160
